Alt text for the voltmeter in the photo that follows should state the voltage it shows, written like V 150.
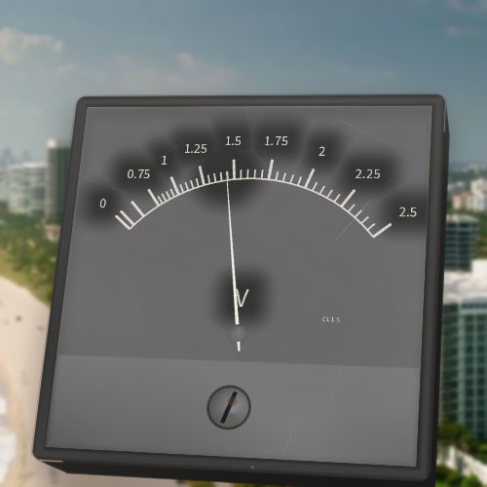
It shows V 1.45
